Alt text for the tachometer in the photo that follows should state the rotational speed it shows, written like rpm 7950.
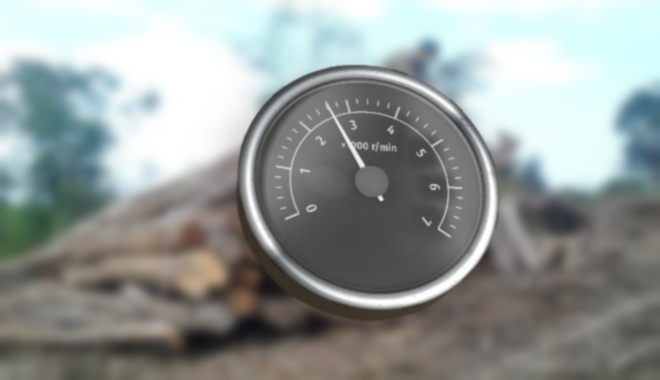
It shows rpm 2600
